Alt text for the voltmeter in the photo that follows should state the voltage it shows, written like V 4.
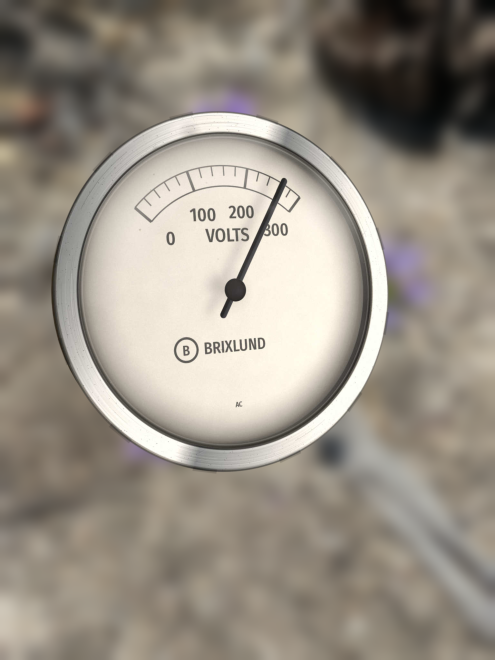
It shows V 260
